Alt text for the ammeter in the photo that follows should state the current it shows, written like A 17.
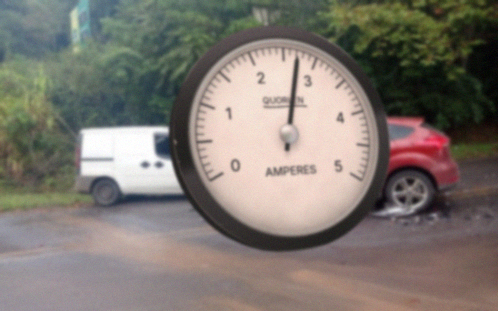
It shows A 2.7
